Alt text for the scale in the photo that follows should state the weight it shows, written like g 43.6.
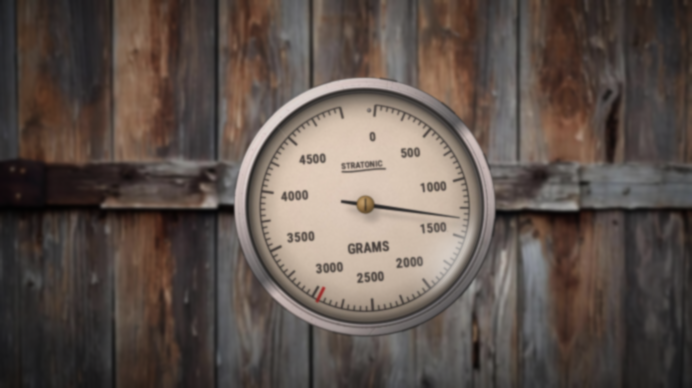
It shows g 1350
